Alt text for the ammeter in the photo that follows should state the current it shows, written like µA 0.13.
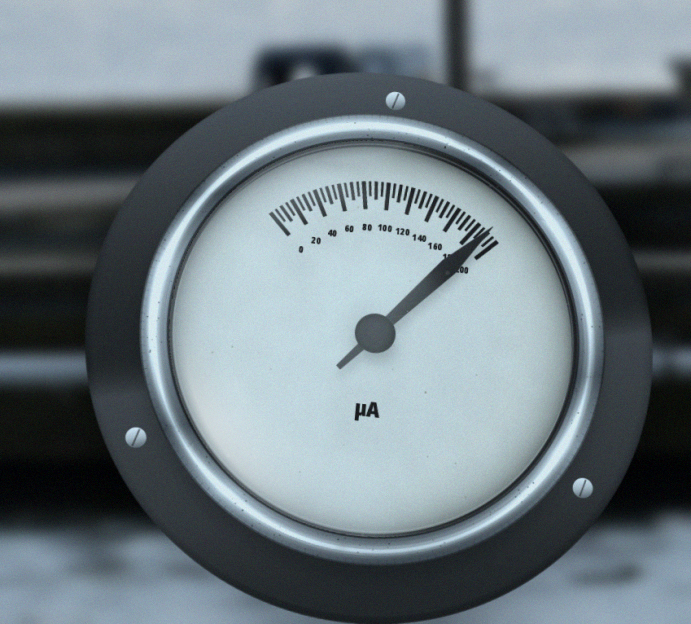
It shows µA 190
